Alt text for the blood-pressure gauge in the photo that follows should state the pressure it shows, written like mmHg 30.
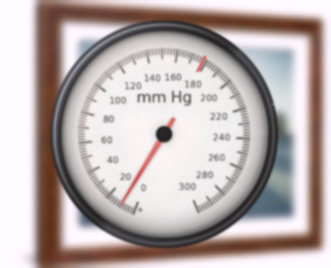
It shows mmHg 10
